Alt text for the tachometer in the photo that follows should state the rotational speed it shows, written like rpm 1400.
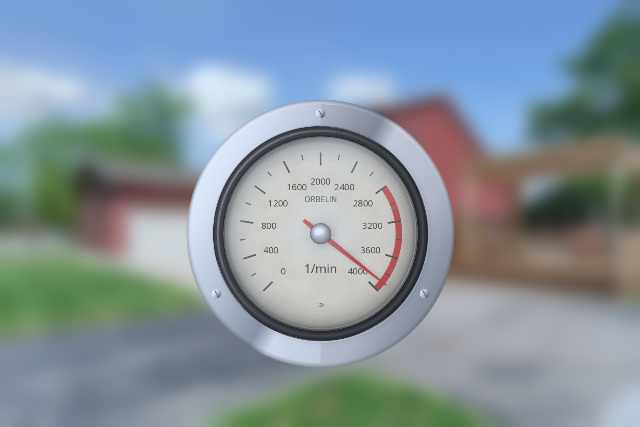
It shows rpm 3900
